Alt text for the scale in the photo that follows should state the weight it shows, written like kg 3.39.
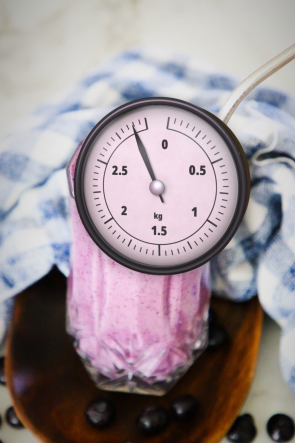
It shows kg 2.9
